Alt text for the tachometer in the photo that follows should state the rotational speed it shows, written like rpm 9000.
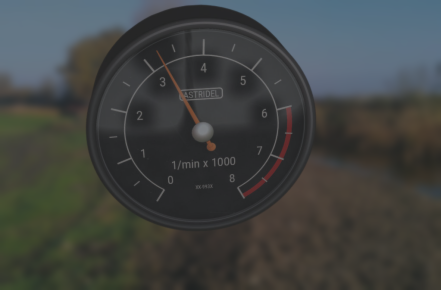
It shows rpm 3250
